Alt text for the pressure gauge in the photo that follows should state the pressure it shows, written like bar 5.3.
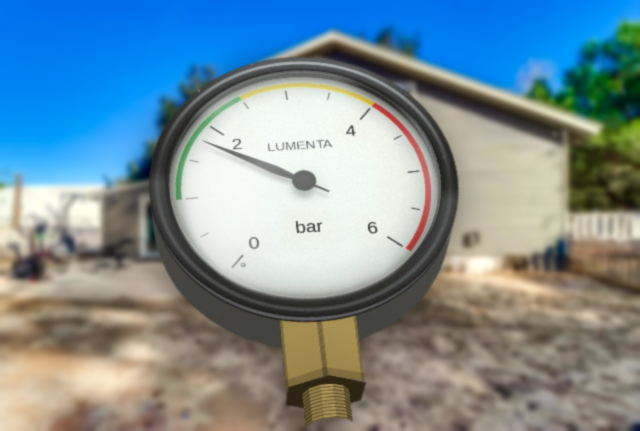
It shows bar 1.75
